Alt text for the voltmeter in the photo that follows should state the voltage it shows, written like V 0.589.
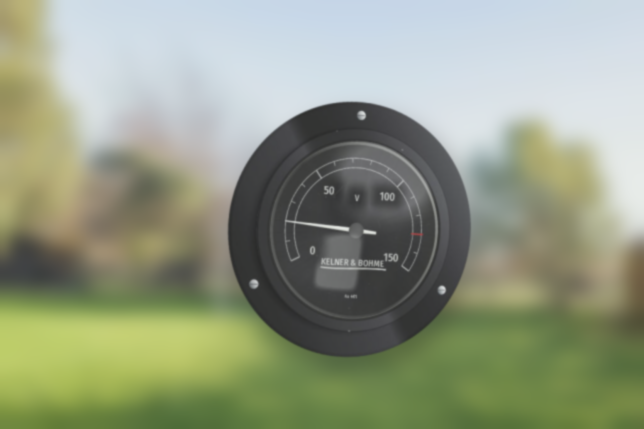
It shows V 20
